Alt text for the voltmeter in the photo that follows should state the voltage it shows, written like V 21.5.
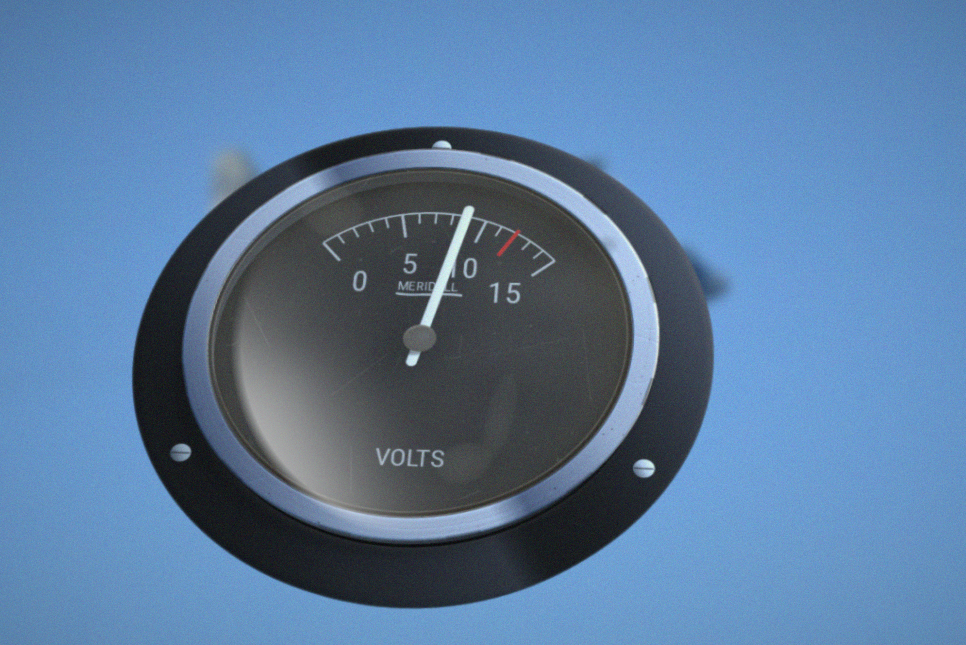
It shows V 9
